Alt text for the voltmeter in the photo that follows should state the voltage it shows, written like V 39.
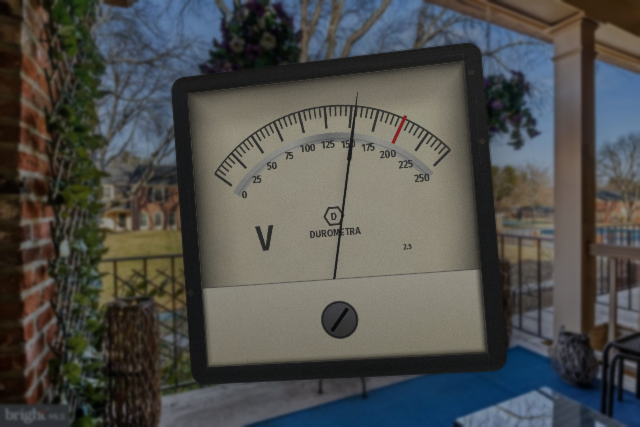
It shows V 155
